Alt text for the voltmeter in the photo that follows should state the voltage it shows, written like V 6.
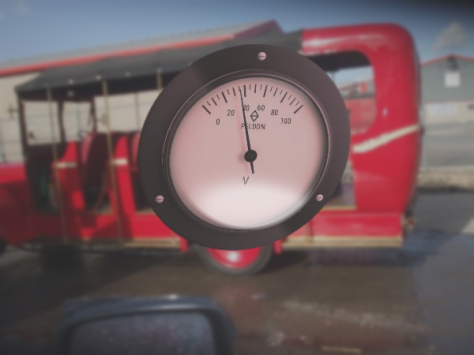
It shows V 35
